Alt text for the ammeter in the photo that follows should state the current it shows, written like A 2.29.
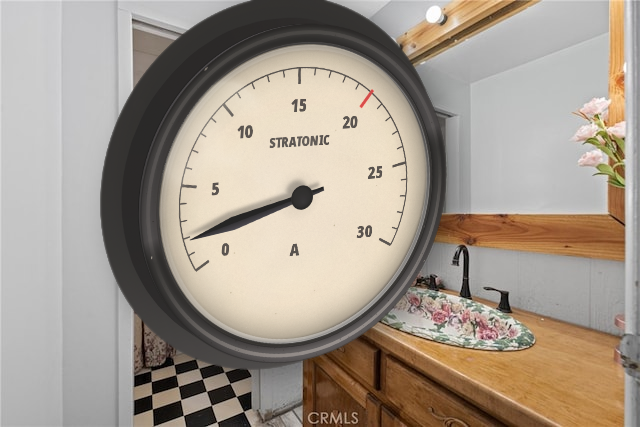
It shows A 2
